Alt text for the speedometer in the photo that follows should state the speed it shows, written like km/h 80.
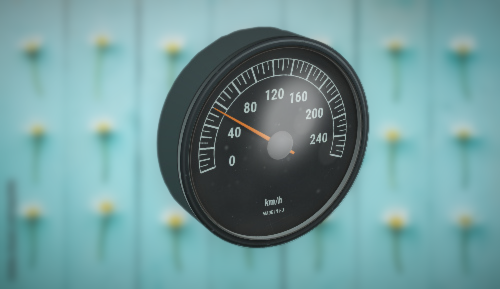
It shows km/h 55
